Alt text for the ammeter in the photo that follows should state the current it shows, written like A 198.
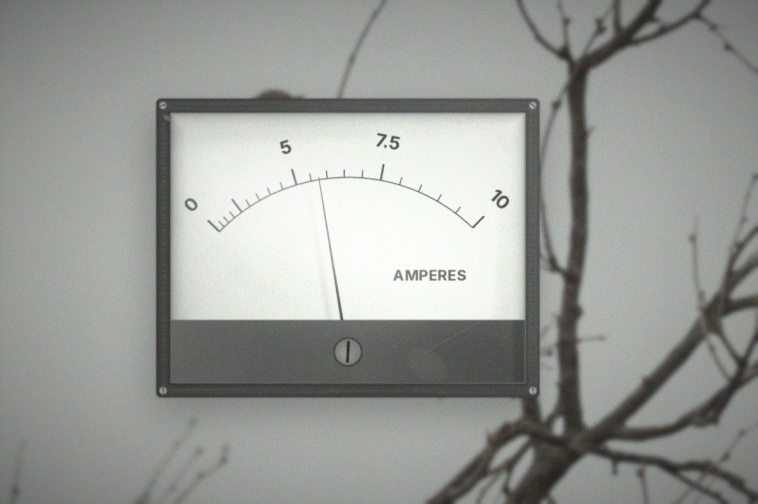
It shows A 5.75
